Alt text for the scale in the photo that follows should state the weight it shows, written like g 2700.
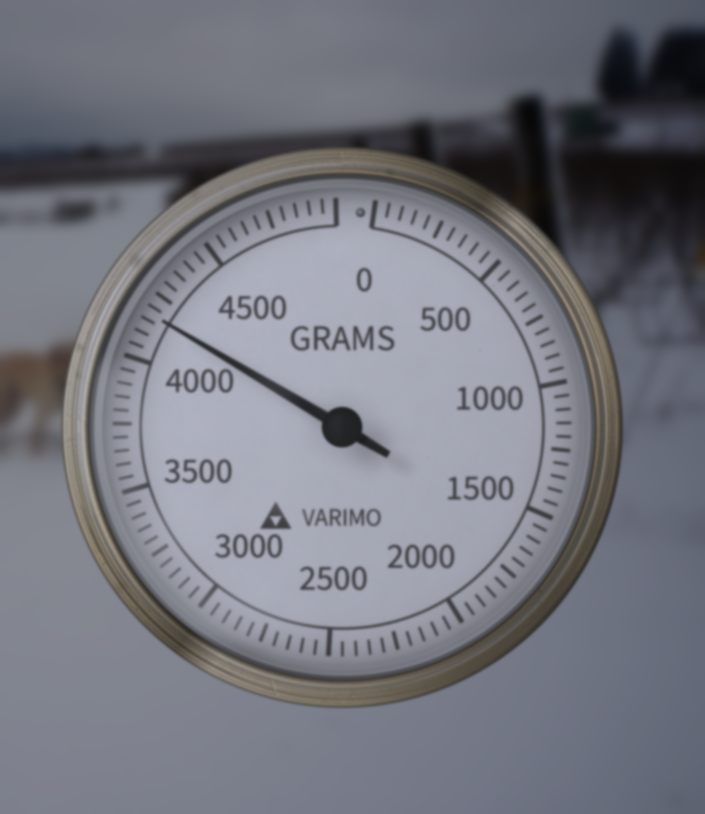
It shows g 4175
